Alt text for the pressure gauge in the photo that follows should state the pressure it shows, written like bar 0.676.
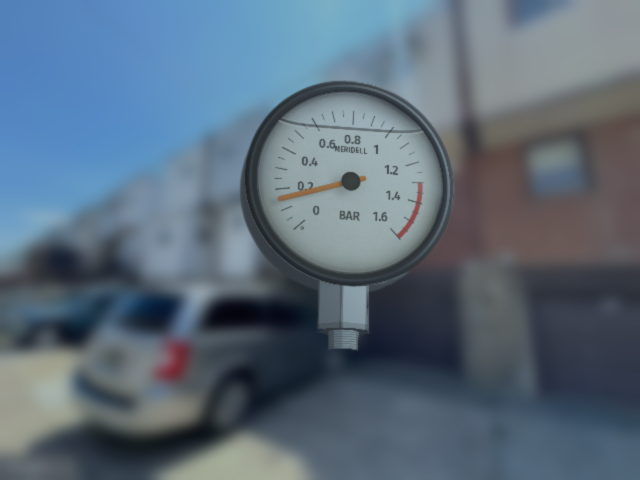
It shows bar 0.15
